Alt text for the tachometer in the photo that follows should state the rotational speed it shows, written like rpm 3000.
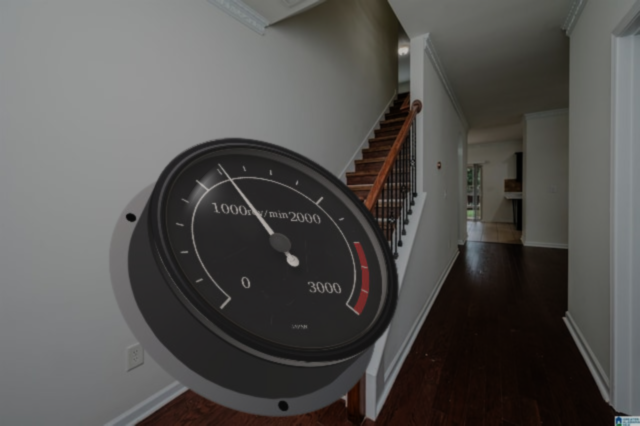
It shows rpm 1200
